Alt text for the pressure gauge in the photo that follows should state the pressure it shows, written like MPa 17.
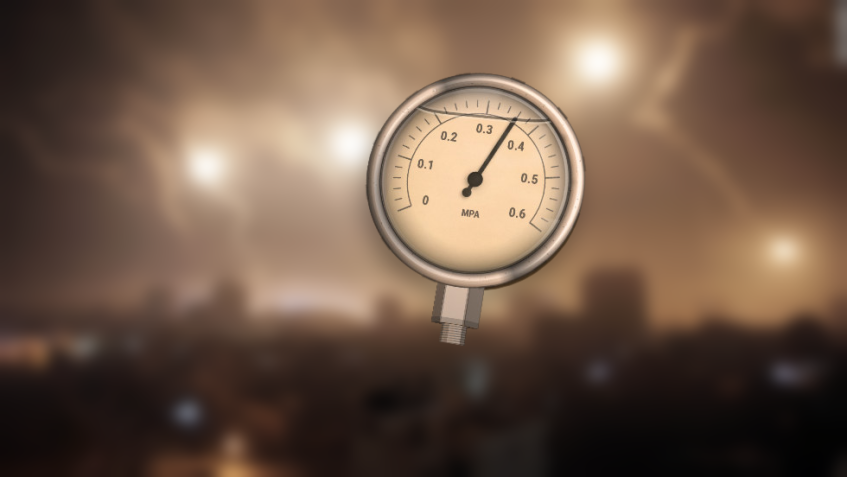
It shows MPa 0.36
